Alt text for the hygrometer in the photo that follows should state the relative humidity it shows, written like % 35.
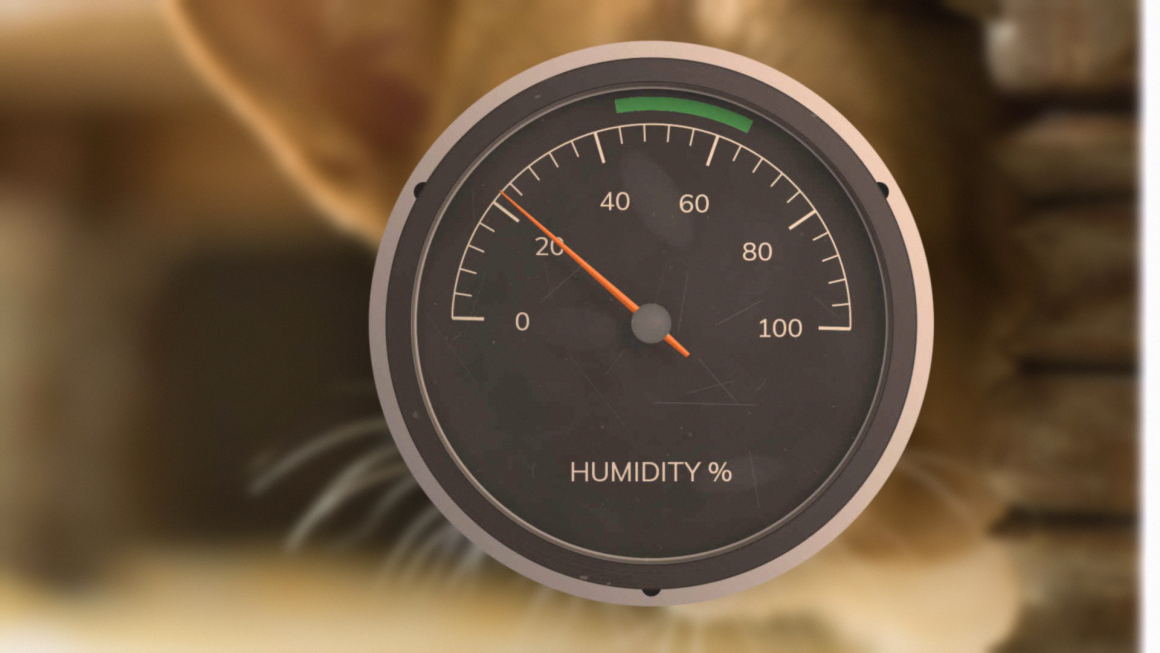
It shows % 22
